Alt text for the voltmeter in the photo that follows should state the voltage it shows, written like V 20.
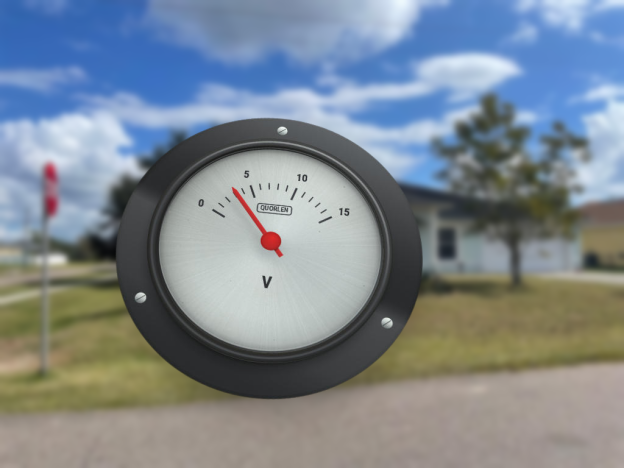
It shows V 3
